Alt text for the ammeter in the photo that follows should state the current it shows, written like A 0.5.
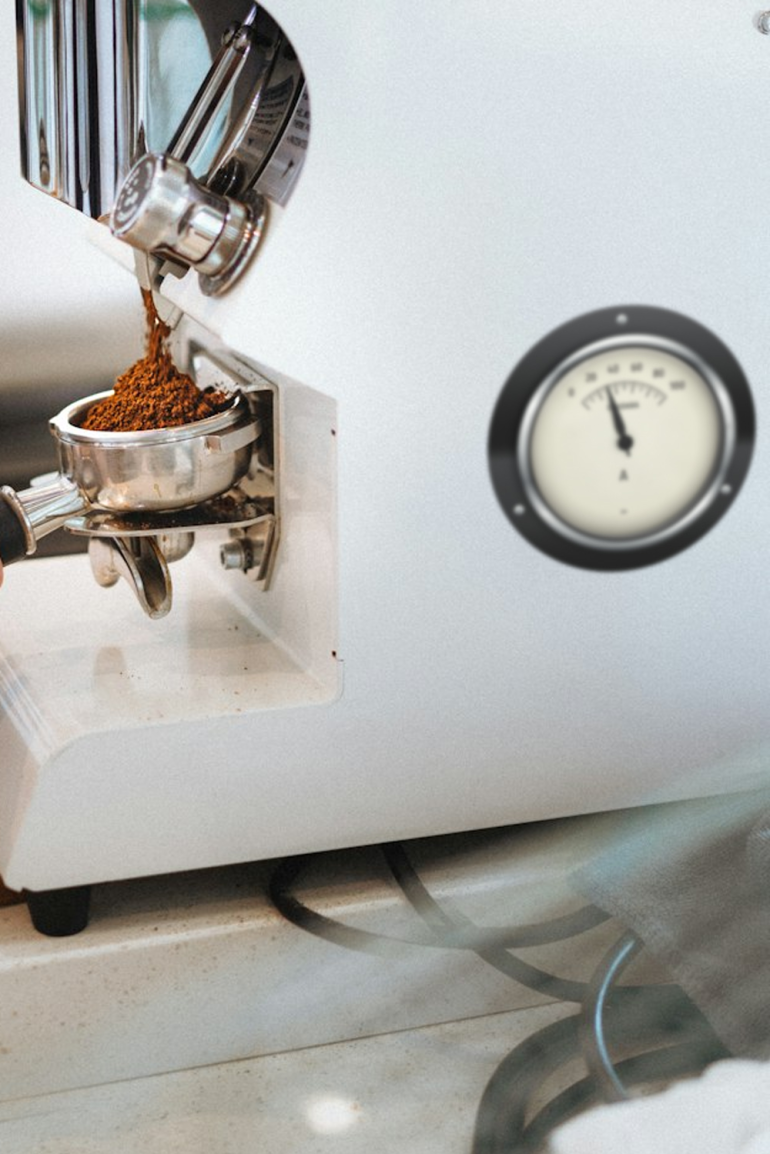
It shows A 30
